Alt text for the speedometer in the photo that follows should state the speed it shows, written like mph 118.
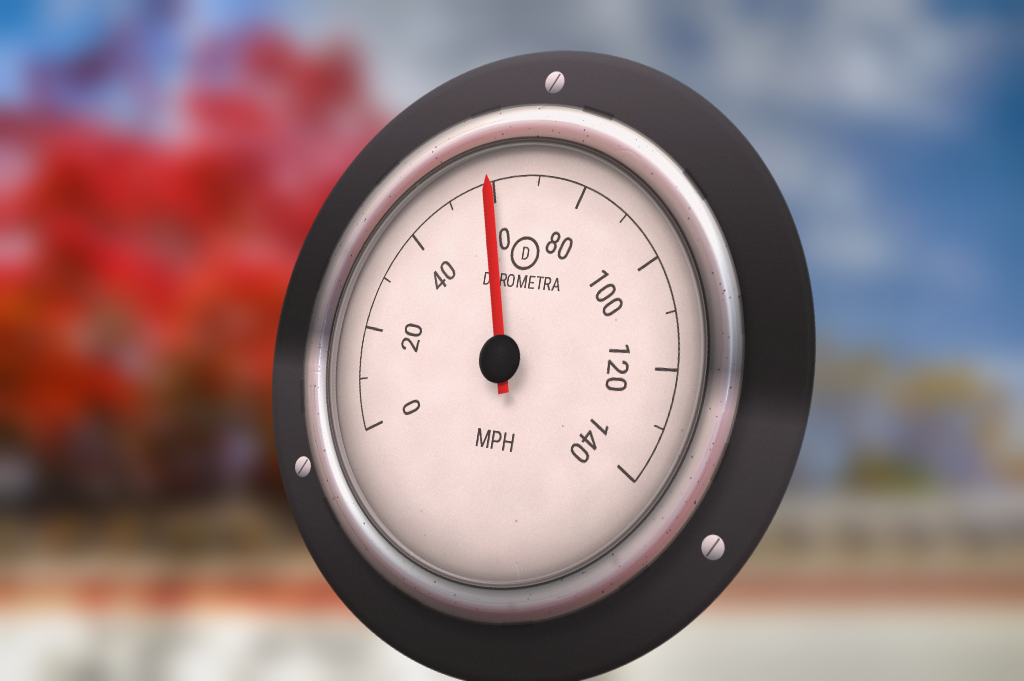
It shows mph 60
